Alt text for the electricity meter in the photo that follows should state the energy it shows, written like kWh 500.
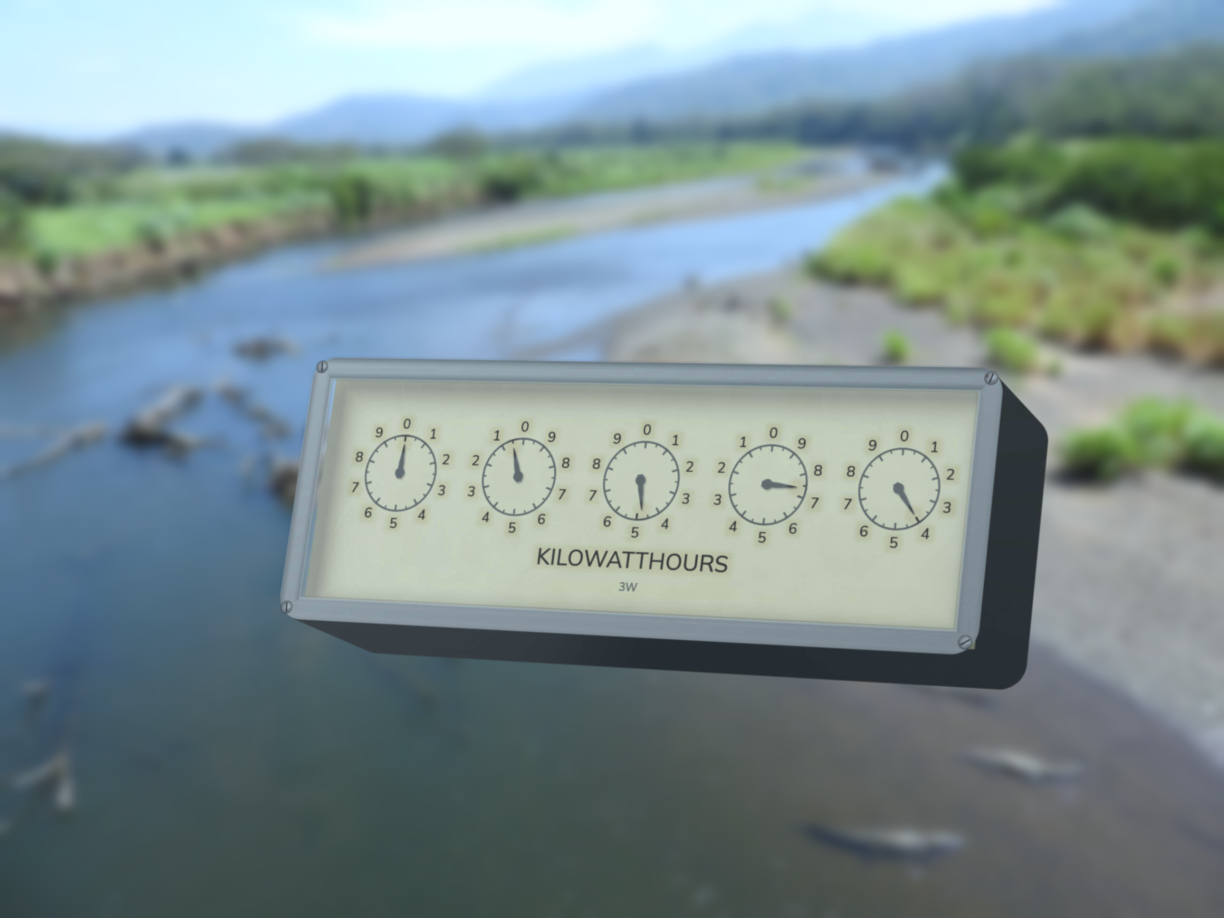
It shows kWh 474
